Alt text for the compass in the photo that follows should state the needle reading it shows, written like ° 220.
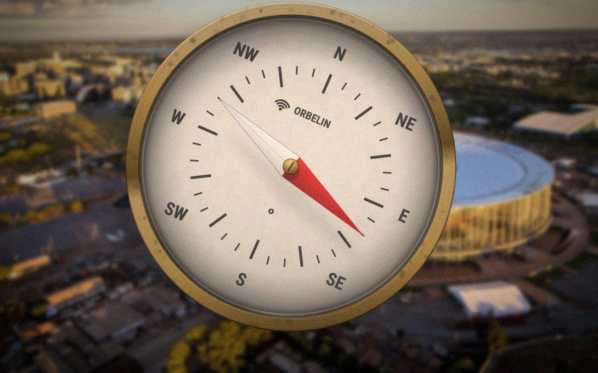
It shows ° 110
